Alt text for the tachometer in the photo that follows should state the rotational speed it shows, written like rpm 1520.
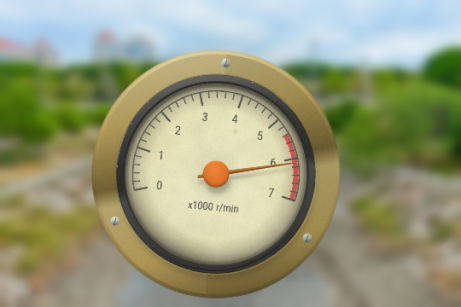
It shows rpm 6100
